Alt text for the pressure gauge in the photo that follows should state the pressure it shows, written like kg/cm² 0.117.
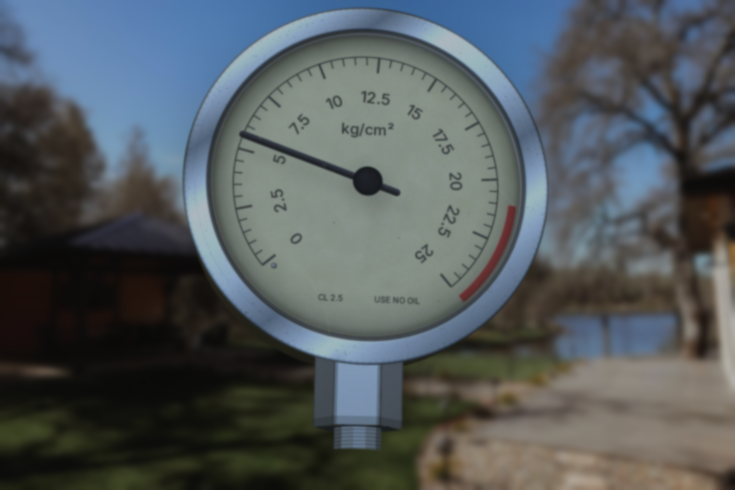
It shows kg/cm² 5.5
